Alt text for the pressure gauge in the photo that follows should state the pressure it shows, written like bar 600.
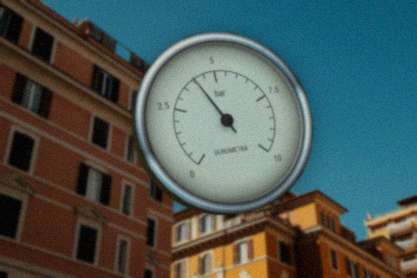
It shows bar 4
